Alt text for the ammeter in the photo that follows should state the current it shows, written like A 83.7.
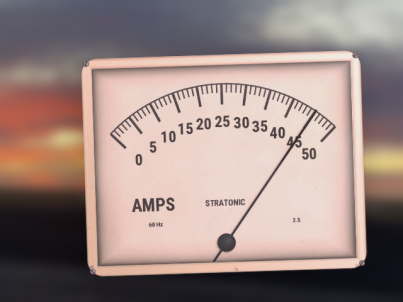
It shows A 45
